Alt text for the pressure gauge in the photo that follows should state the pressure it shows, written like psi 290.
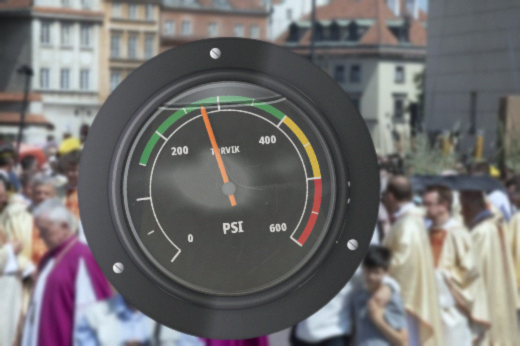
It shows psi 275
